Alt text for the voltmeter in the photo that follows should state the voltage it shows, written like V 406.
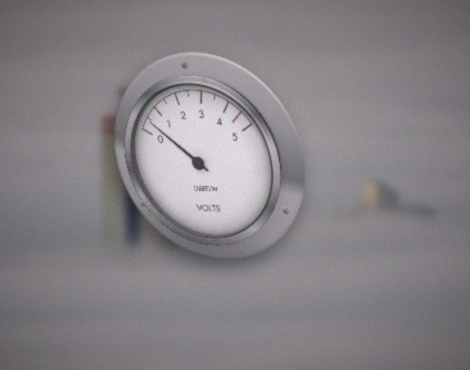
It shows V 0.5
